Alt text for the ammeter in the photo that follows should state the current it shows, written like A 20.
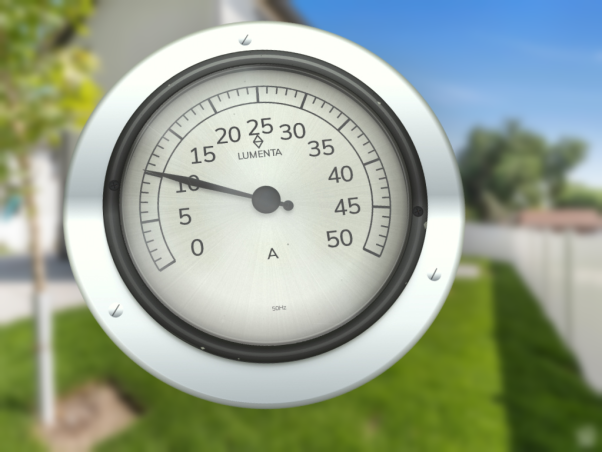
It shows A 10
